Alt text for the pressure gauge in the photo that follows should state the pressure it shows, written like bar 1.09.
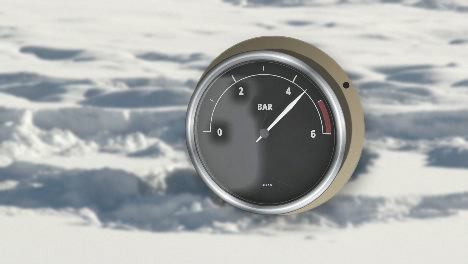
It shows bar 4.5
